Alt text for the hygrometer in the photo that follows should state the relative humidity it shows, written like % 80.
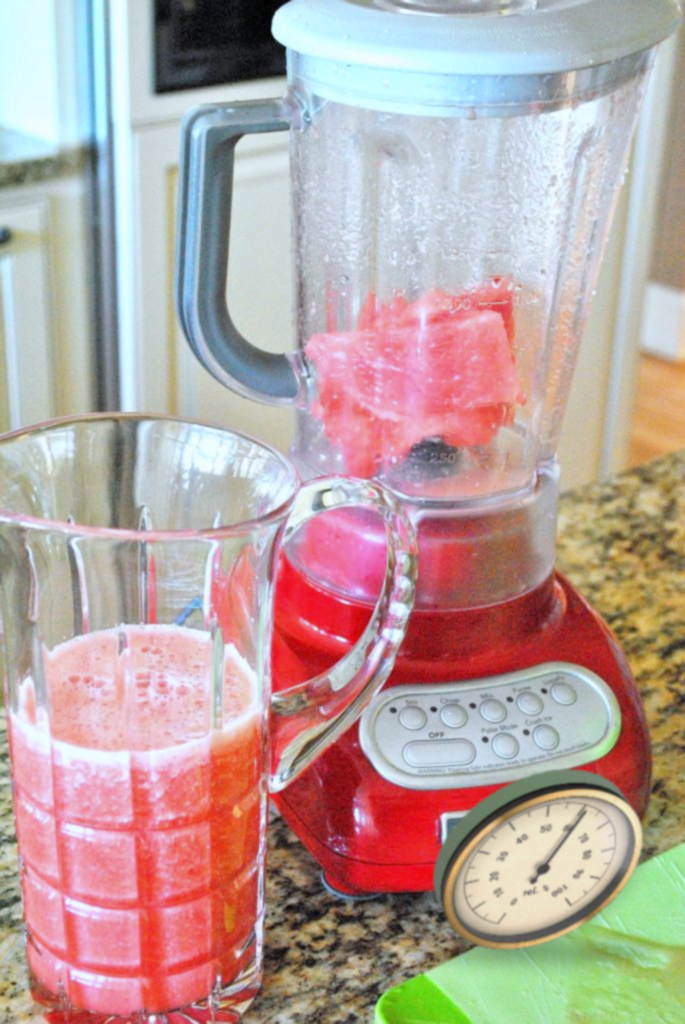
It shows % 60
